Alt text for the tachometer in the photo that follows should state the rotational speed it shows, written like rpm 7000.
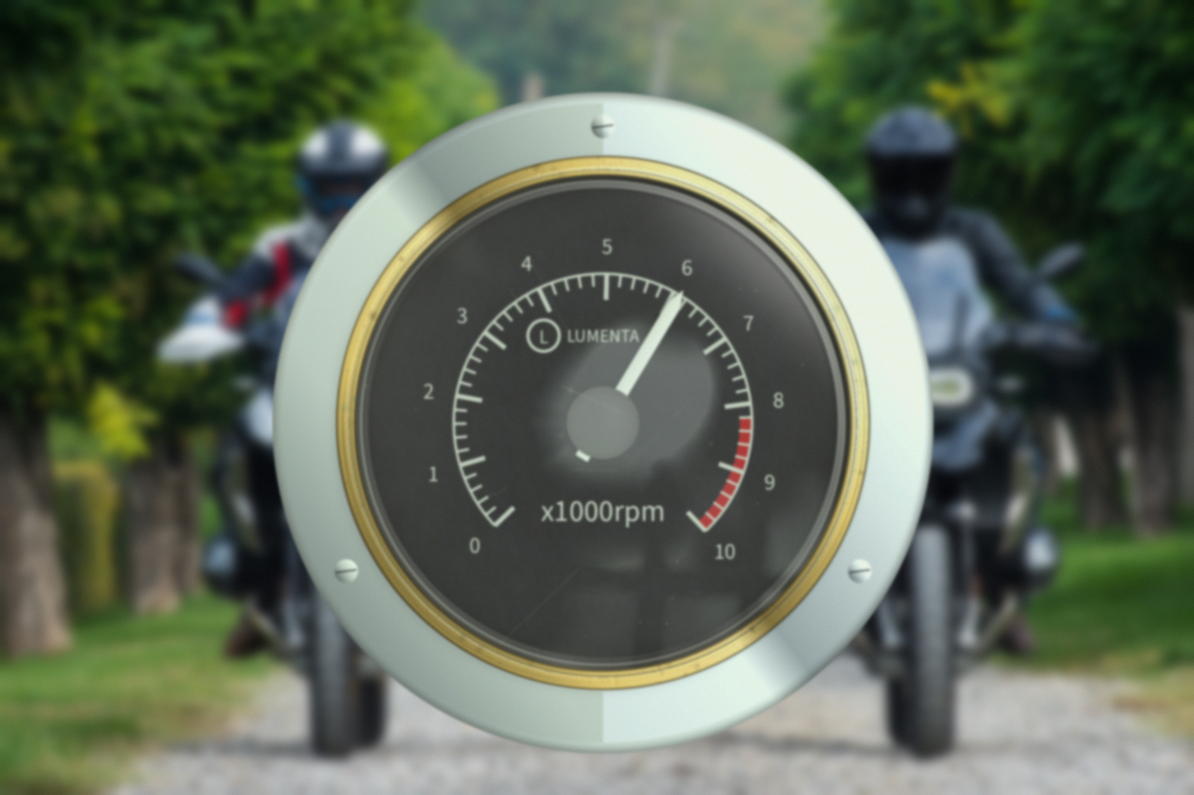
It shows rpm 6100
